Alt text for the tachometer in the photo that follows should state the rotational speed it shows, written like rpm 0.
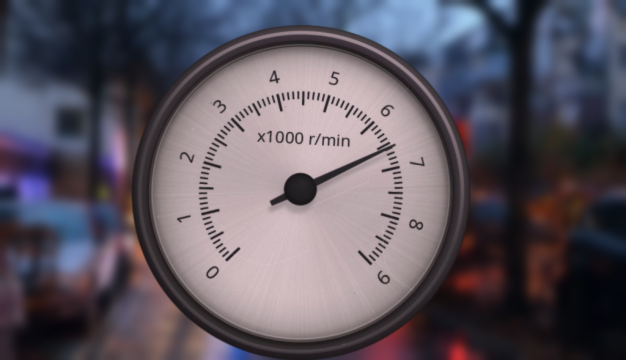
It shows rpm 6600
